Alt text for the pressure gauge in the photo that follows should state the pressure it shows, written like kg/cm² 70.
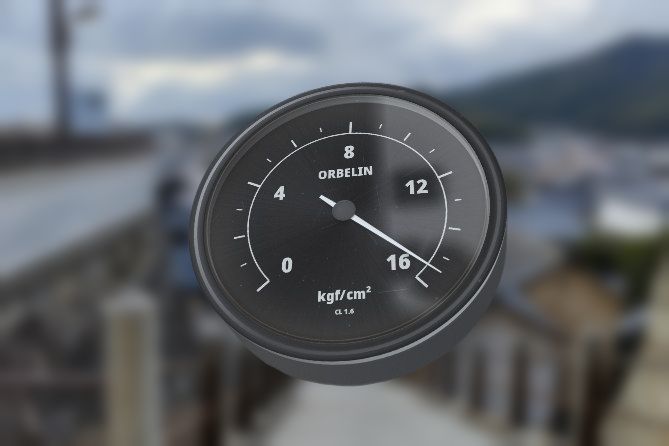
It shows kg/cm² 15.5
